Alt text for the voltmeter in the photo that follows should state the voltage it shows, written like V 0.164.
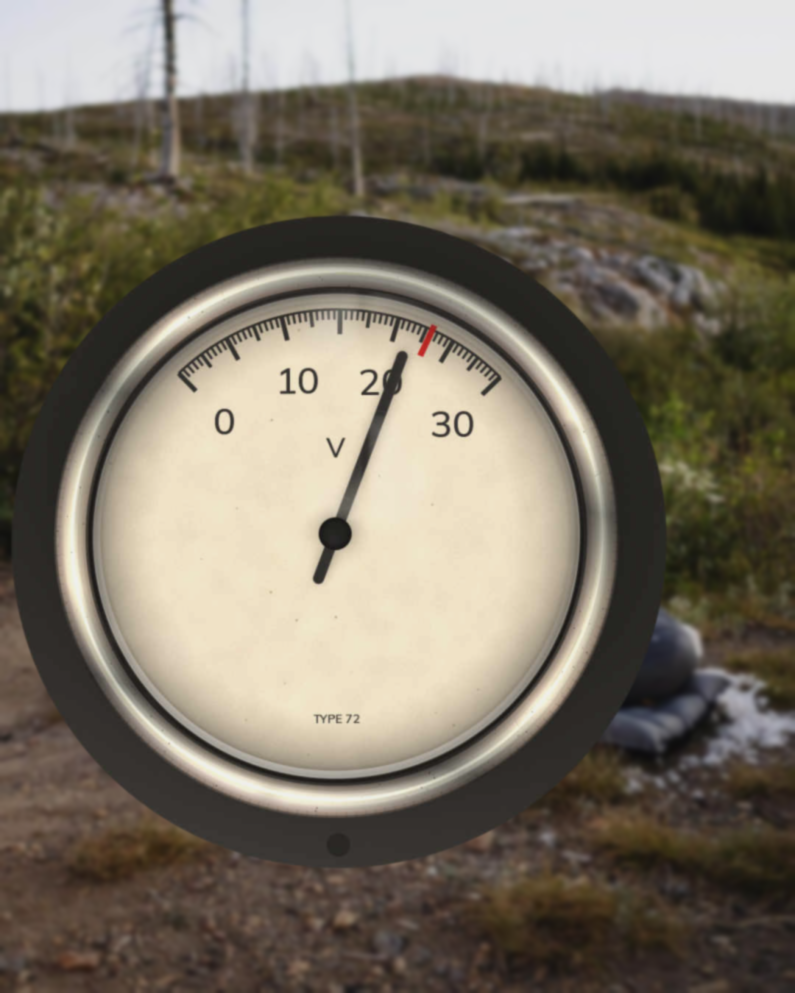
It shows V 21.5
